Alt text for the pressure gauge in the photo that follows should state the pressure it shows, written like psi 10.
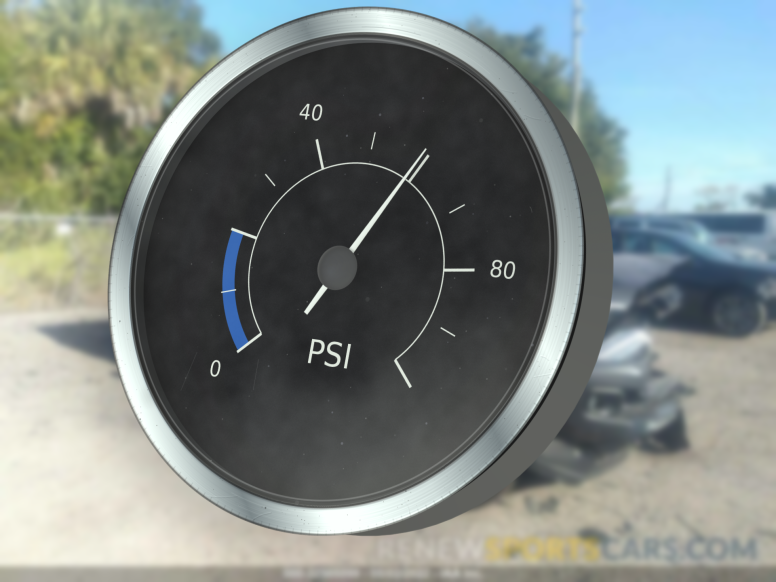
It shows psi 60
